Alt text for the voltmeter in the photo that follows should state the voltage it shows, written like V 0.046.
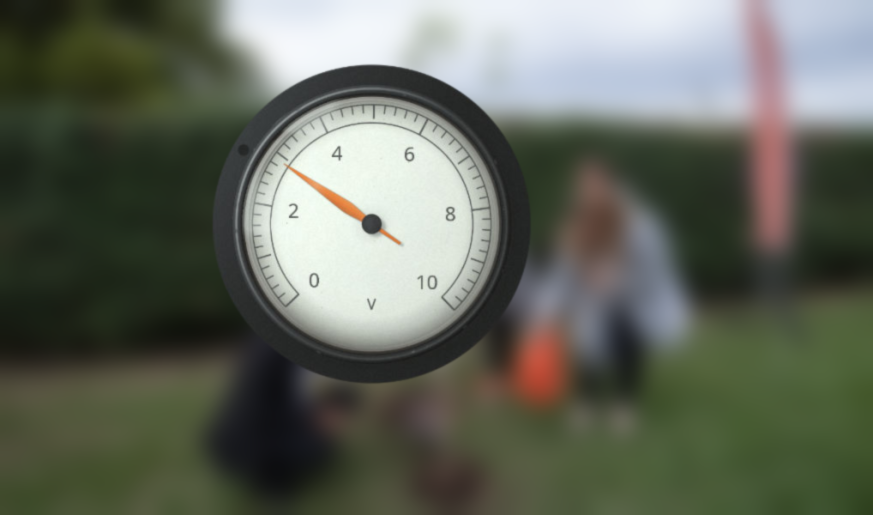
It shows V 2.9
